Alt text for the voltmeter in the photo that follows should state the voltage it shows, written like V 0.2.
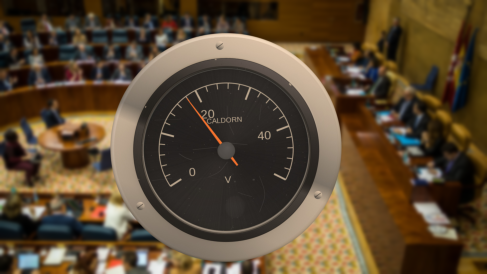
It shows V 18
